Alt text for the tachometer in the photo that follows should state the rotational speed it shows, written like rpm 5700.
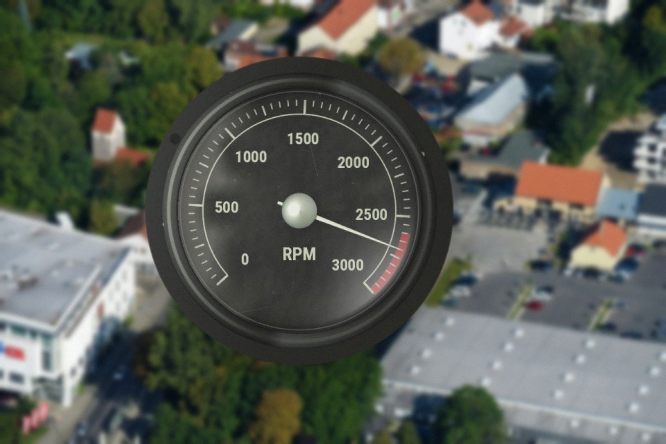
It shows rpm 2700
